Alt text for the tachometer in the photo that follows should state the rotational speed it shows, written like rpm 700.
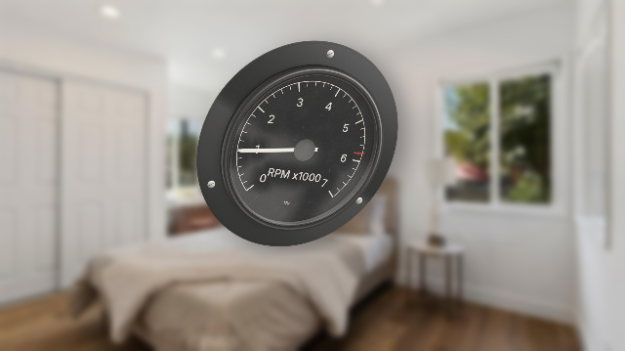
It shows rpm 1000
